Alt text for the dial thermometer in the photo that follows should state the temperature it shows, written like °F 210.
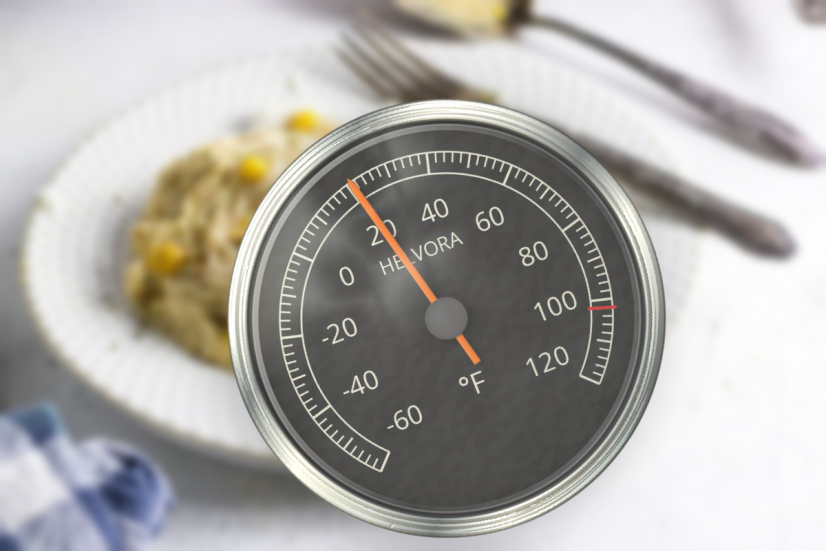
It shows °F 21
